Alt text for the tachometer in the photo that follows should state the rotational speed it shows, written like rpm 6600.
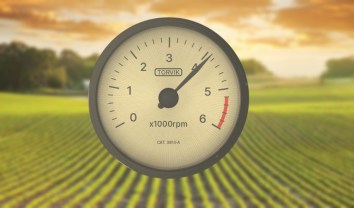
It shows rpm 4100
